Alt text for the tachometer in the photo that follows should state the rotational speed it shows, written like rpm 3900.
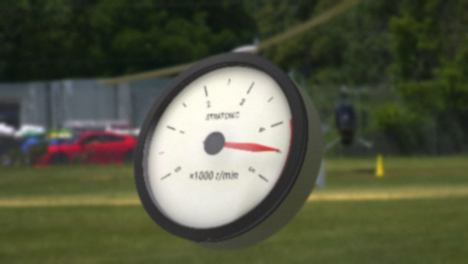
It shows rpm 4500
